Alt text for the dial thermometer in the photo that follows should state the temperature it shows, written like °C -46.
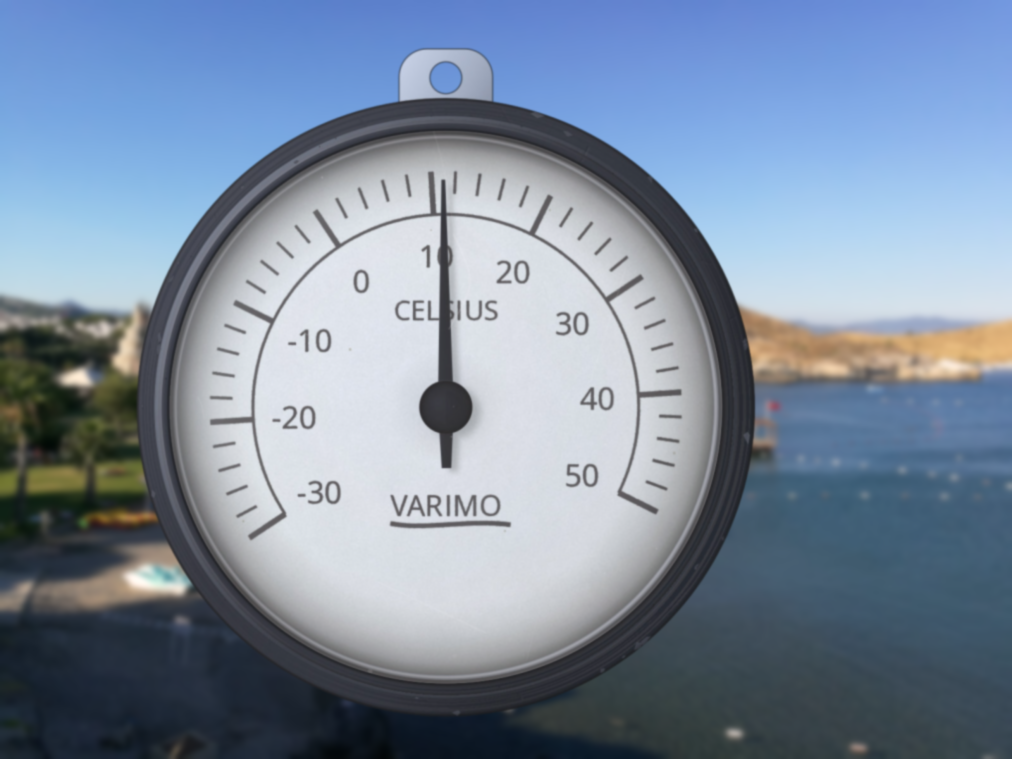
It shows °C 11
